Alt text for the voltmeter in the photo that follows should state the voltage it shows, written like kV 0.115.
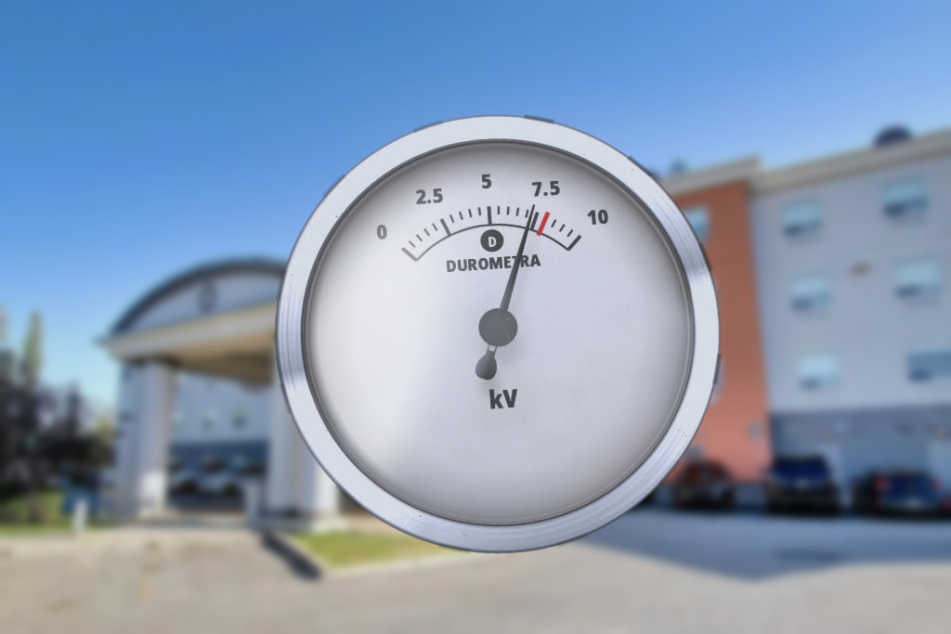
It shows kV 7.25
